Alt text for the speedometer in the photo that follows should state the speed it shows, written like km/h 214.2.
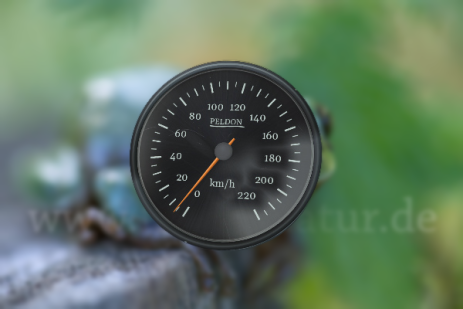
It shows km/h 5
